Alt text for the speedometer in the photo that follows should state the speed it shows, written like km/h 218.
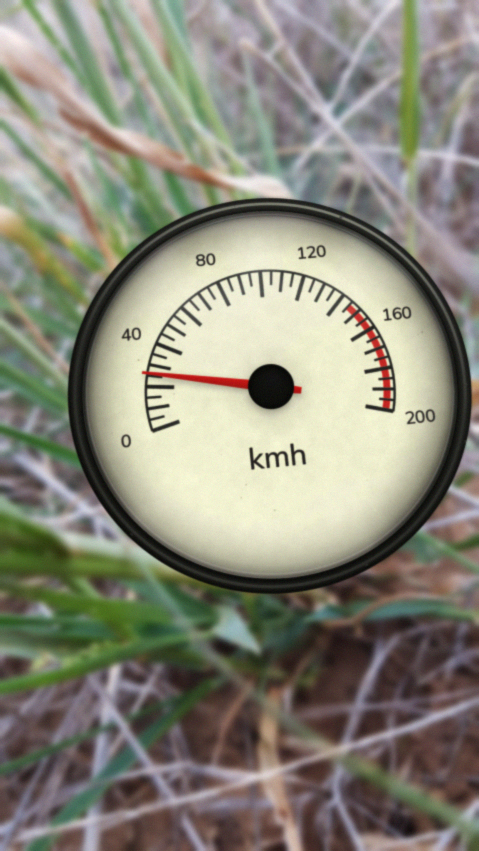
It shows km/h 25
